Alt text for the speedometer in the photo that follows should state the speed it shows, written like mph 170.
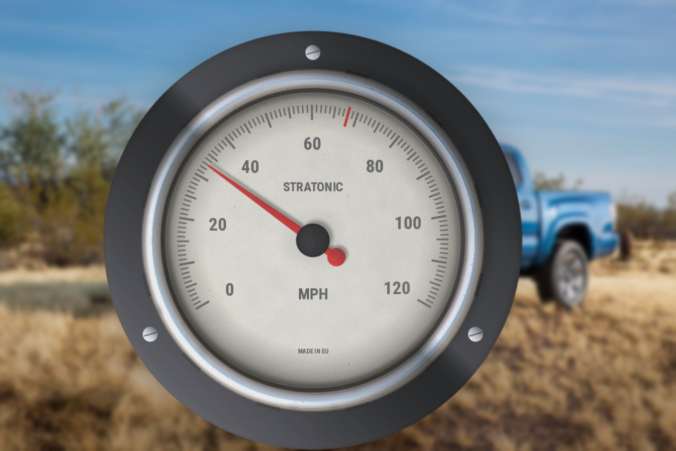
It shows mph 33
